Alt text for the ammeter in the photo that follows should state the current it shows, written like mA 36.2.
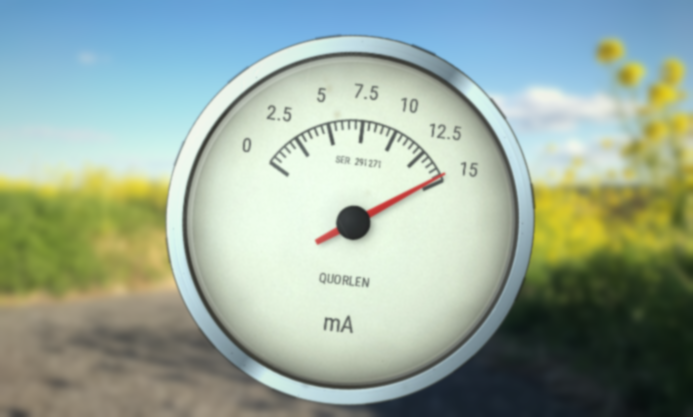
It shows mA 14.5
